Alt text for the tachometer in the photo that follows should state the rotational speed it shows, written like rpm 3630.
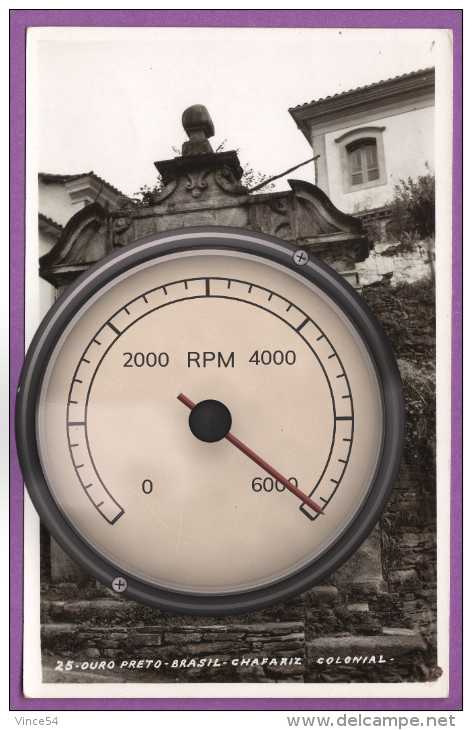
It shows rpm 5900
